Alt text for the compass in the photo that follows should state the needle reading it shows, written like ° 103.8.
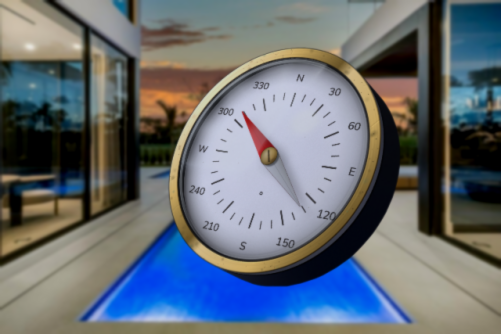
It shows ° 310
